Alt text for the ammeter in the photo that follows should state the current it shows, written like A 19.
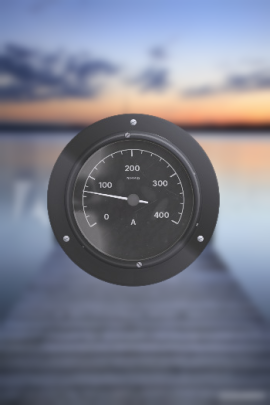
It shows A 70
